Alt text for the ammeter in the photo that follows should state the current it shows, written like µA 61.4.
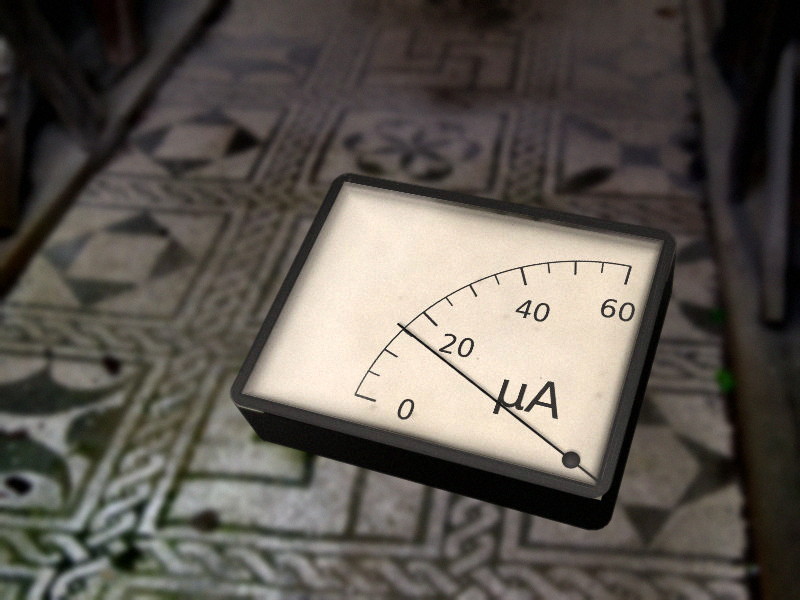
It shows µA 15
